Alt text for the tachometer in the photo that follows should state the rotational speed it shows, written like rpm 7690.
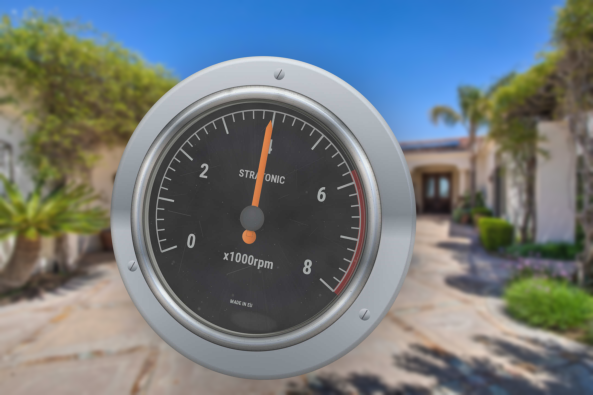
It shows rpm 4000
